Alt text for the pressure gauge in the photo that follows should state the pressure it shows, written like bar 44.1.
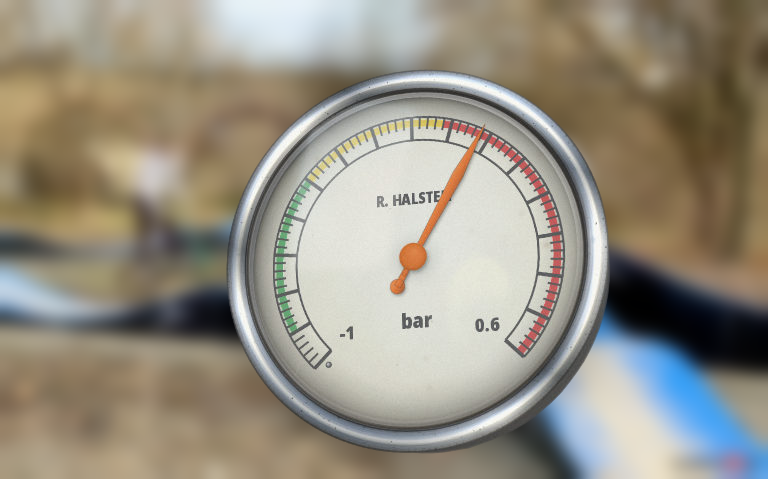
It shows bar -0.02
